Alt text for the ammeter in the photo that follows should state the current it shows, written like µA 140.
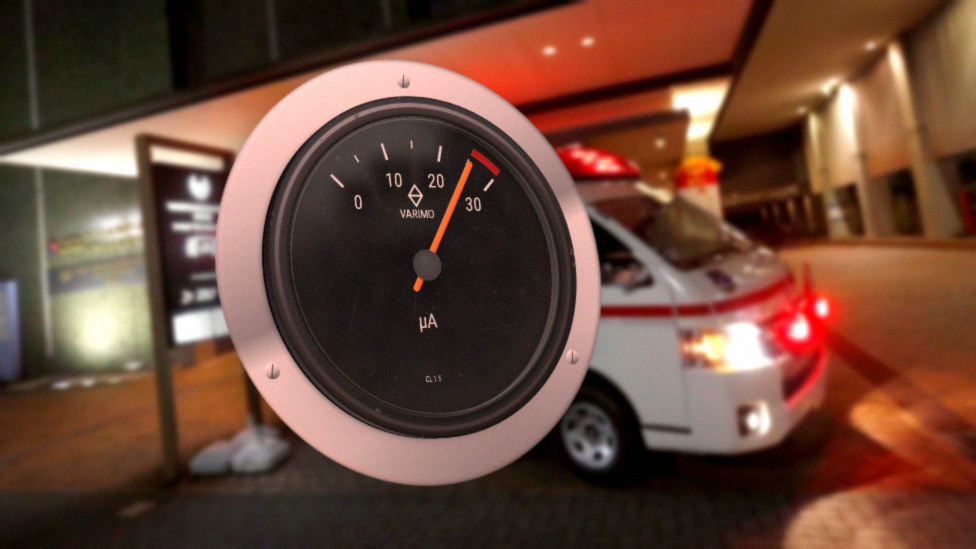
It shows µA 25
